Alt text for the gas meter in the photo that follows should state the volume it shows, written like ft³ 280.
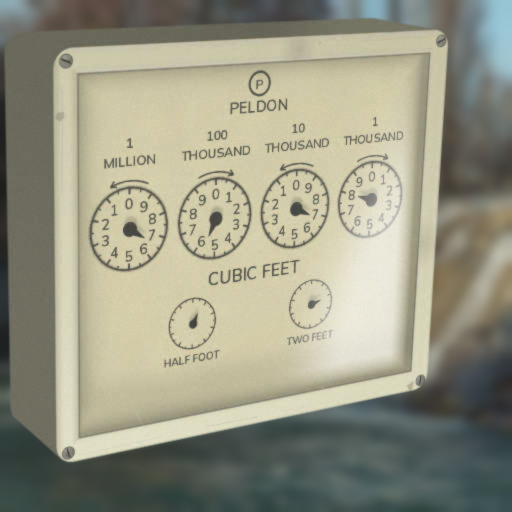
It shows ft³ 656800
